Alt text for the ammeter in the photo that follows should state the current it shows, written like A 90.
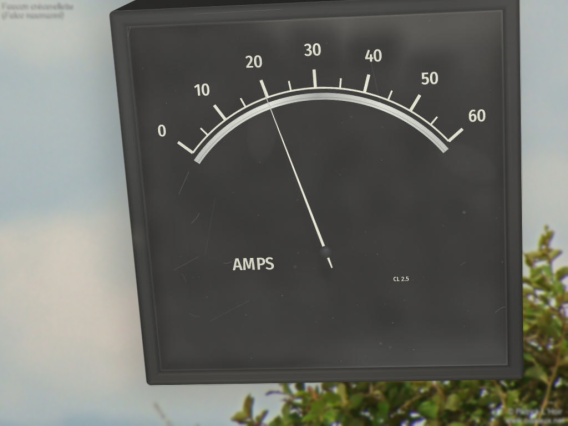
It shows A 20
